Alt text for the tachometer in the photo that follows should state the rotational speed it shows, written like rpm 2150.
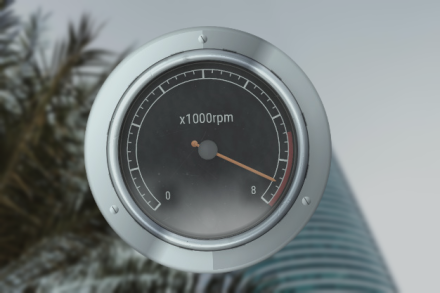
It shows rpm 7500
